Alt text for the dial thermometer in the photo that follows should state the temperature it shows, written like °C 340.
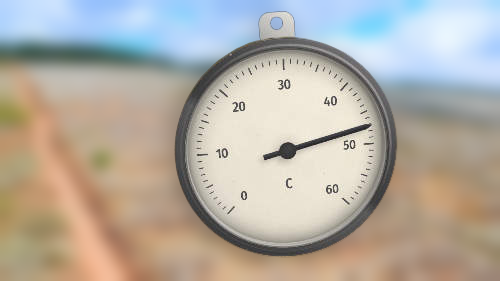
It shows °C 47
